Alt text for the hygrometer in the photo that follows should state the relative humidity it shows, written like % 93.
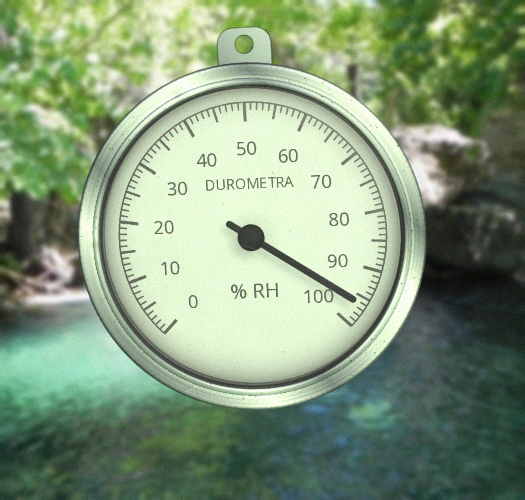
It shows % 96
